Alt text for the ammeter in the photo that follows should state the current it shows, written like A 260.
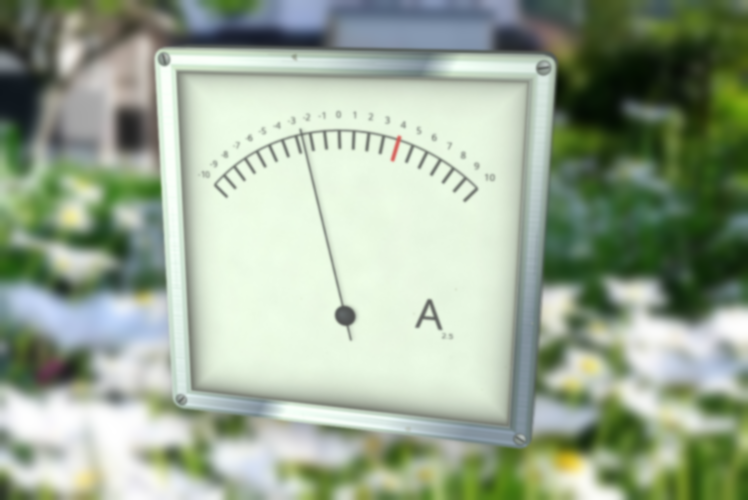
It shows A -2.5
